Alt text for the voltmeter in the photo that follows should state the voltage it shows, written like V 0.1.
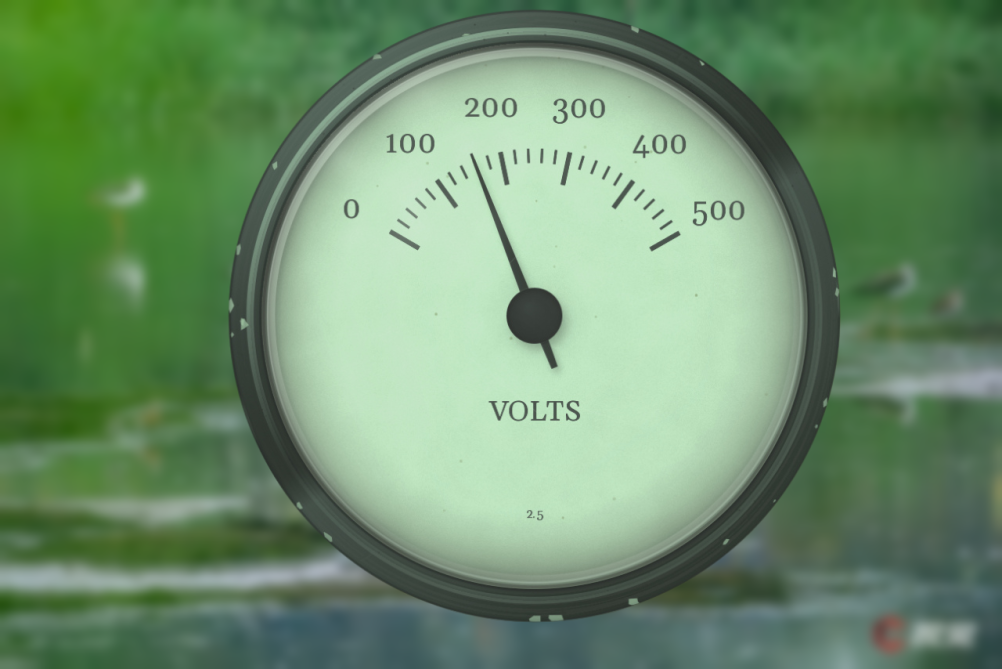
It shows V 160
